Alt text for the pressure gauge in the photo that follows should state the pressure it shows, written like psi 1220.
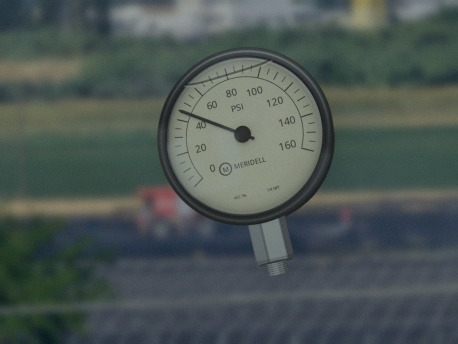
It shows psi 45
